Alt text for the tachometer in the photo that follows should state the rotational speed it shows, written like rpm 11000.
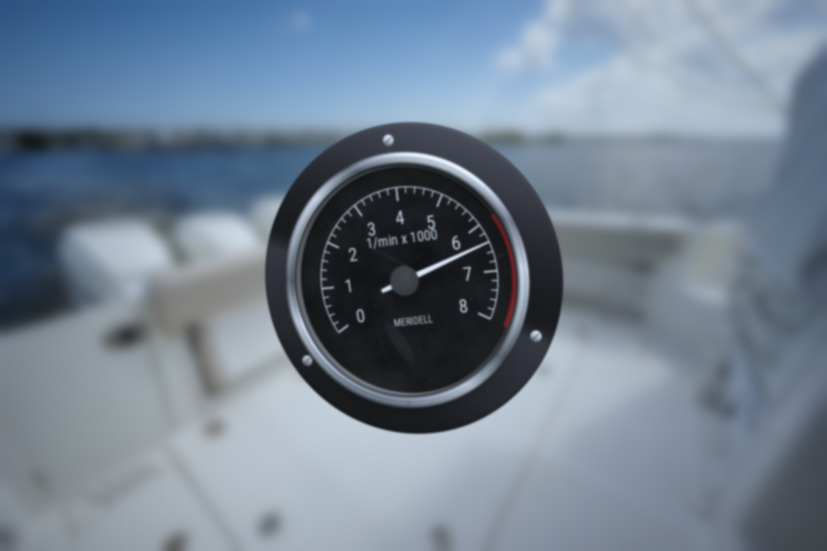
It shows rpm 6400
